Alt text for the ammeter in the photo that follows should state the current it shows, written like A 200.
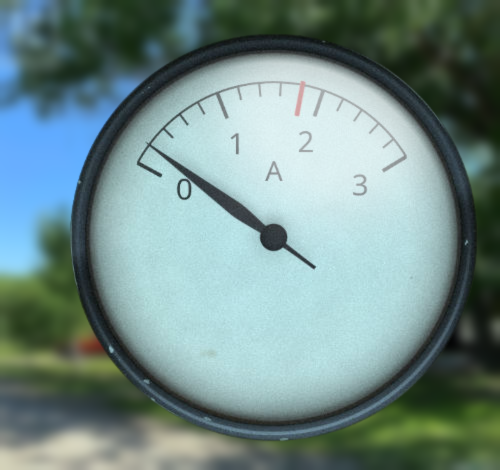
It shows A 0.2
